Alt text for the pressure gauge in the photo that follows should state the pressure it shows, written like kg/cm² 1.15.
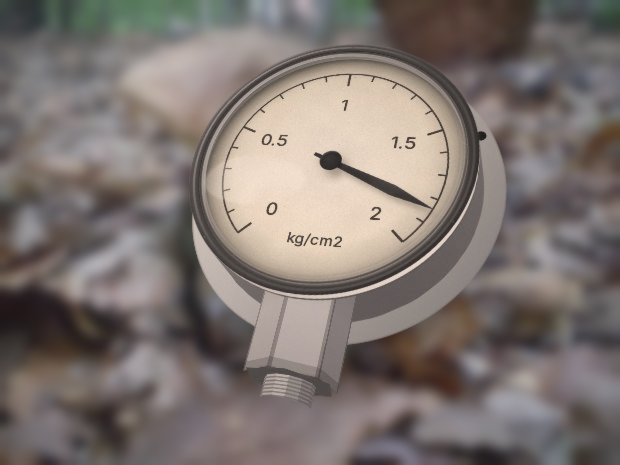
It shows kg/cm² 1.85
